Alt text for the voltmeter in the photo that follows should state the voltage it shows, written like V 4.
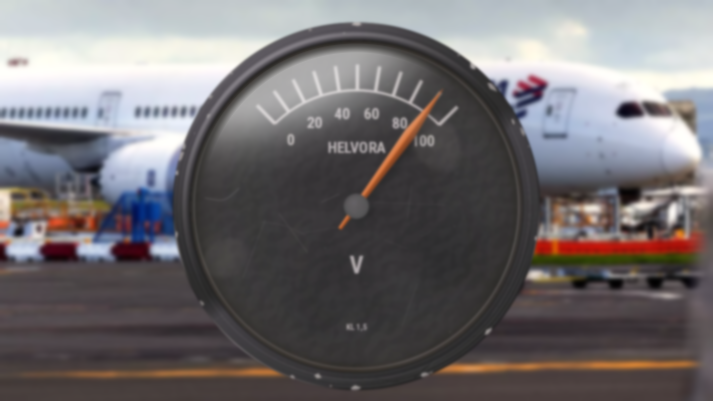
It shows V 90
